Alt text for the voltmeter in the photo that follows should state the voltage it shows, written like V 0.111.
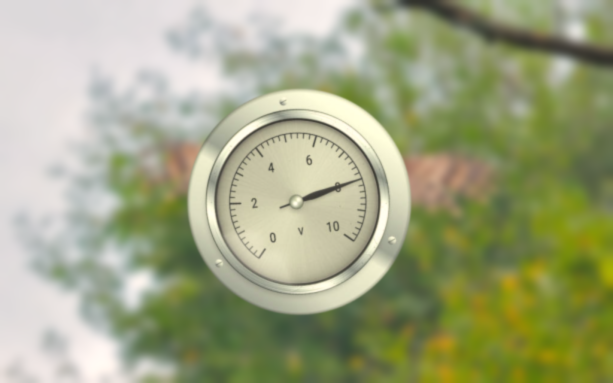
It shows V 8
